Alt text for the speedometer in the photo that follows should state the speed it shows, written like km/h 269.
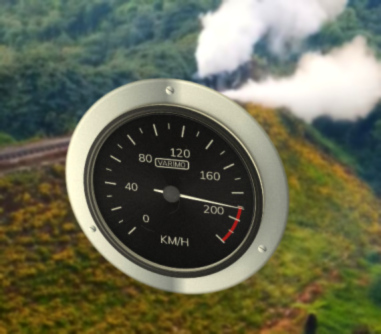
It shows km/h 190
